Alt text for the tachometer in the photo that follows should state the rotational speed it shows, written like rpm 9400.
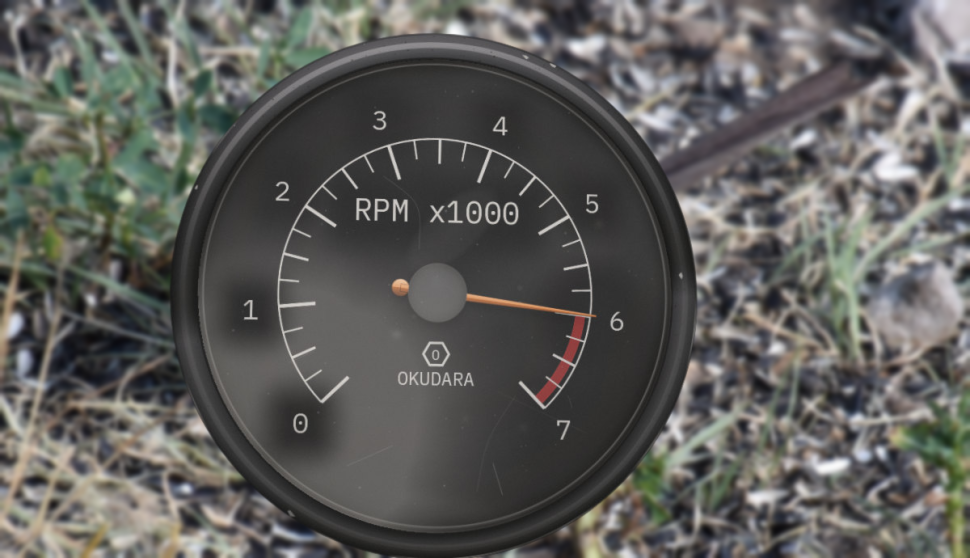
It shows rpm 6000
